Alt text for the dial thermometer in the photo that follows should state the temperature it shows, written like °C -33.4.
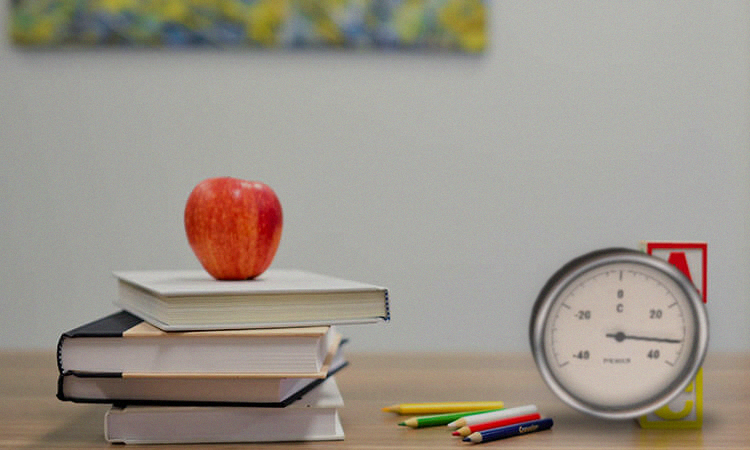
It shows °C 32
